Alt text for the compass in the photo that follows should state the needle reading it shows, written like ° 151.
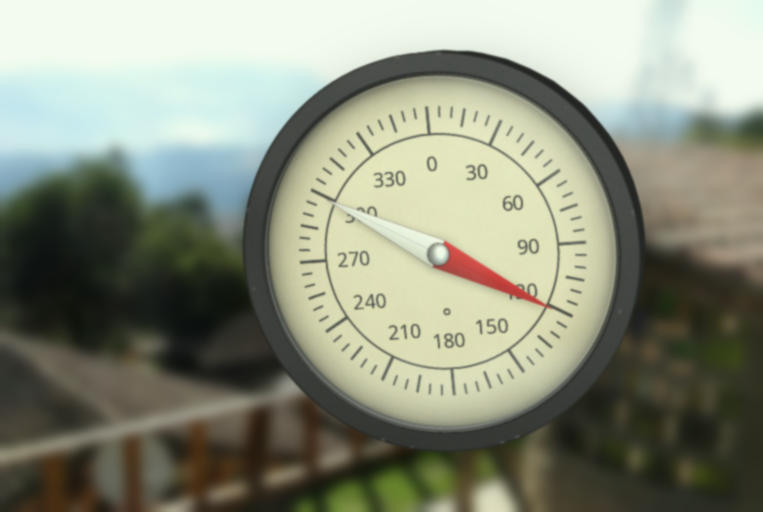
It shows ° 120
